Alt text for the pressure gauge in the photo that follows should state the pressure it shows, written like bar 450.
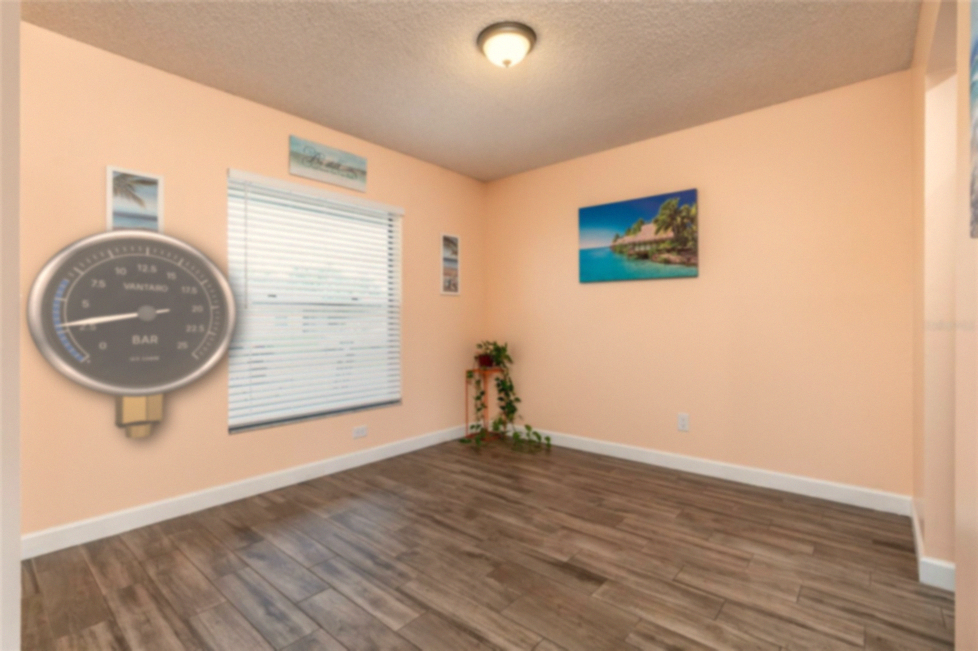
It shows bar 3
